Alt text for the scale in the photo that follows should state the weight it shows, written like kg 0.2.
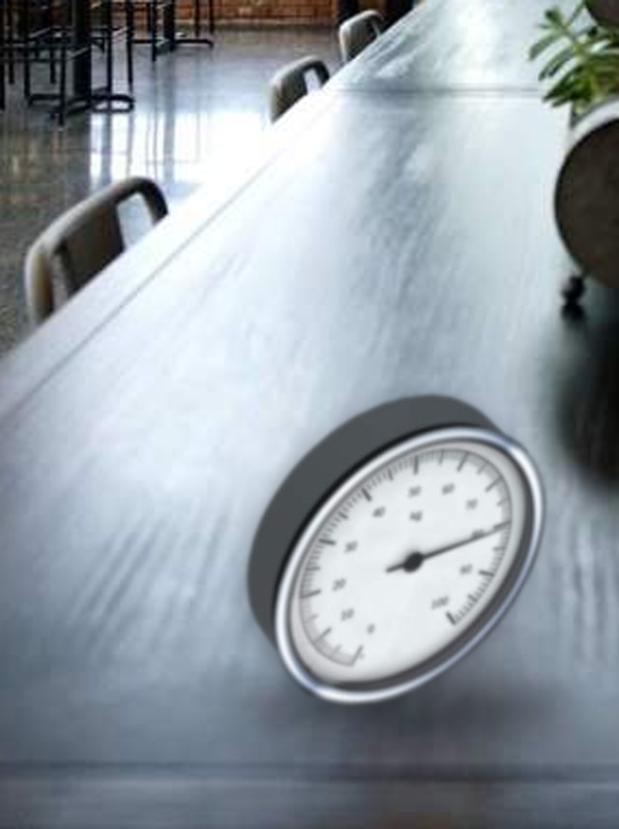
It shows kg 80
